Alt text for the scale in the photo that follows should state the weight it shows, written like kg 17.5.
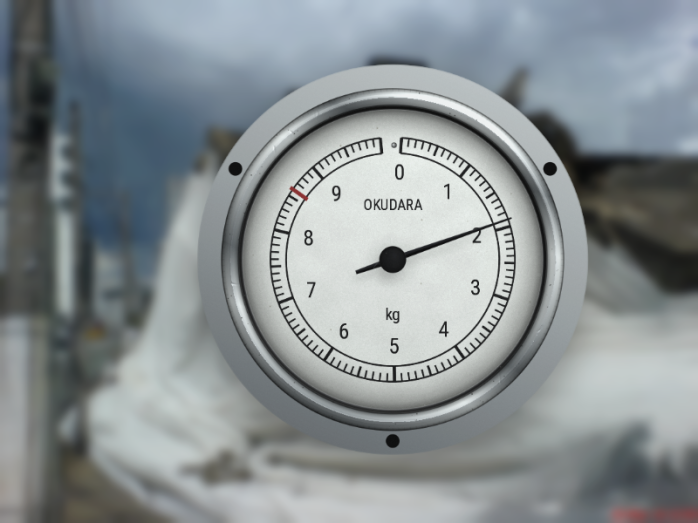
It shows kg 1.9
